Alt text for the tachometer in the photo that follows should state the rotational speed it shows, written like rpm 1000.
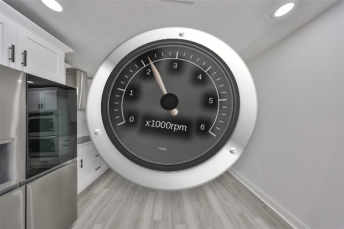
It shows rpm 2200
